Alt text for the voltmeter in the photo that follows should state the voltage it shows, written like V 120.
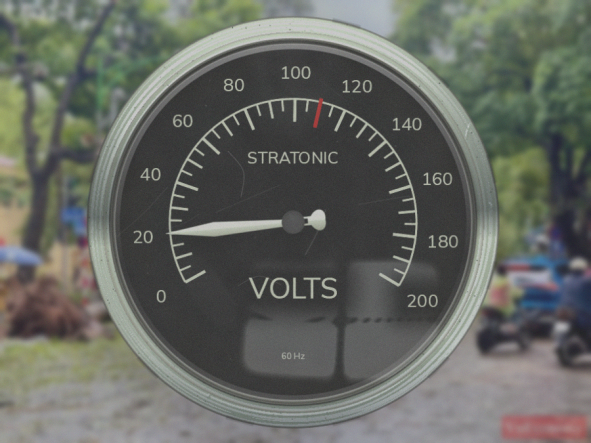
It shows V 20
